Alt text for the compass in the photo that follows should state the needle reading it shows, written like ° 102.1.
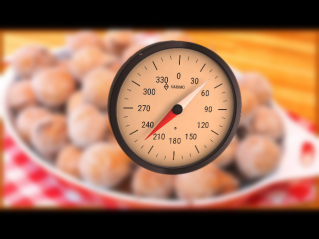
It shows ° 225
